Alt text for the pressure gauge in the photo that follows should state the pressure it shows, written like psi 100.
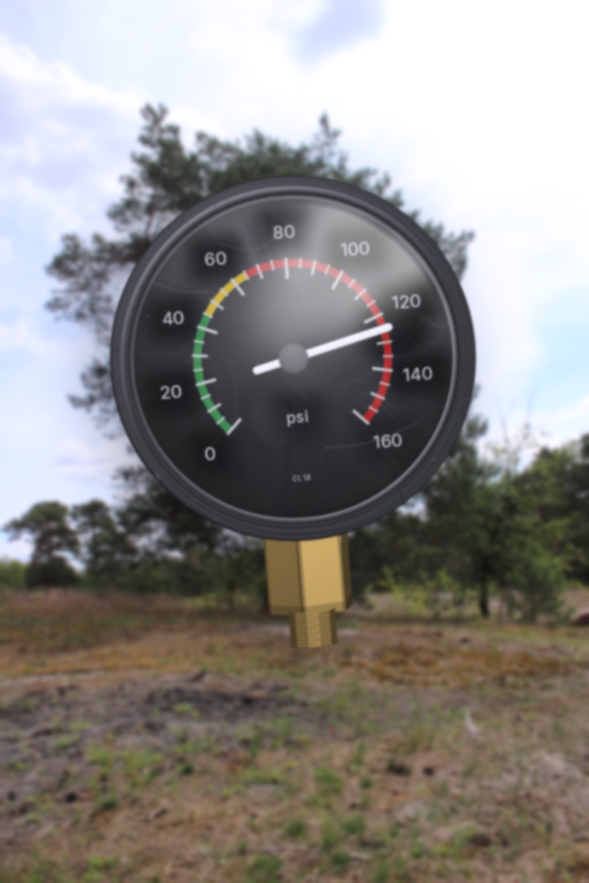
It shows psi 125
